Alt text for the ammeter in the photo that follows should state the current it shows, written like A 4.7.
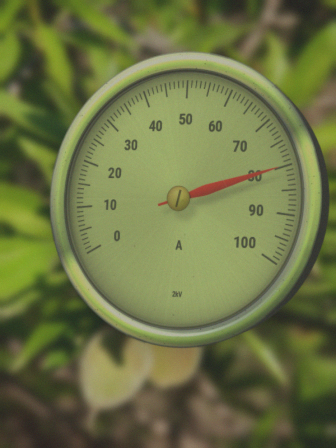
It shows A 80
